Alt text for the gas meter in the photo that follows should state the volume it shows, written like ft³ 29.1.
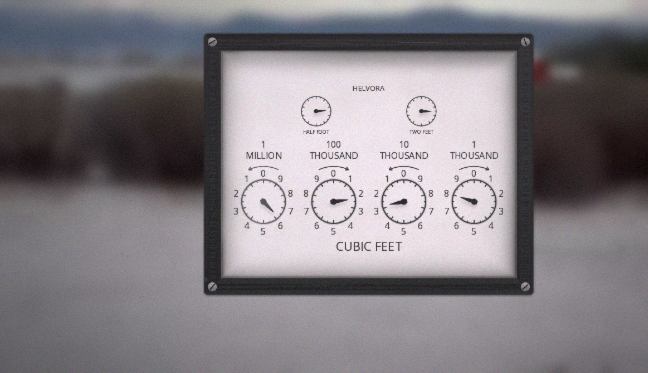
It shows ft³ 622800
